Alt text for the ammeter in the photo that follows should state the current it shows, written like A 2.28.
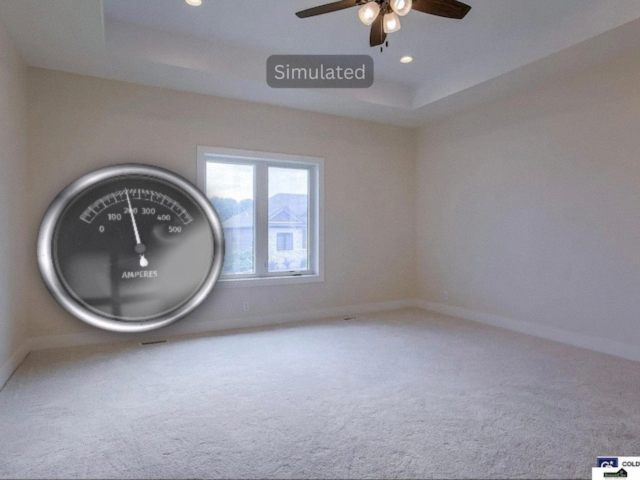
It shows A 200
